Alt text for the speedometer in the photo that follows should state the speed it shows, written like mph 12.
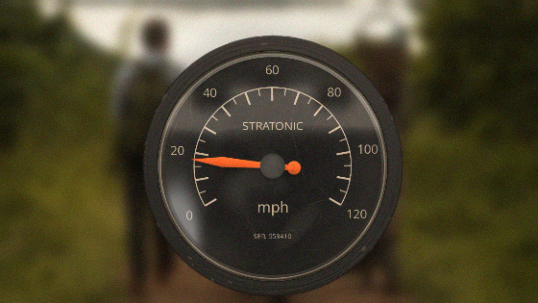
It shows mph 17.5
